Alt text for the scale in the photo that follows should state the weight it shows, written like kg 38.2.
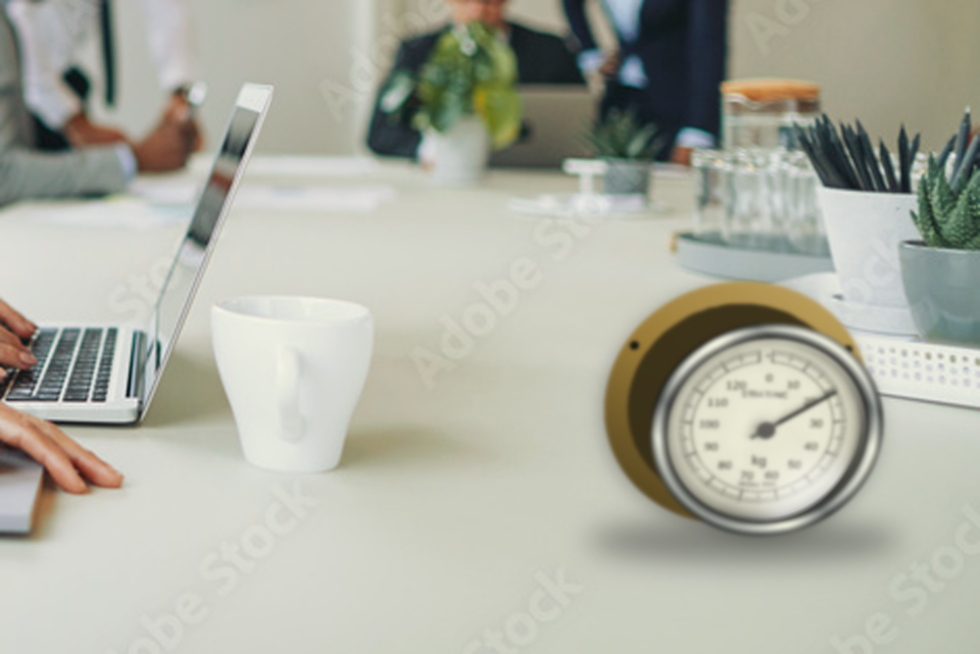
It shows kg 20
